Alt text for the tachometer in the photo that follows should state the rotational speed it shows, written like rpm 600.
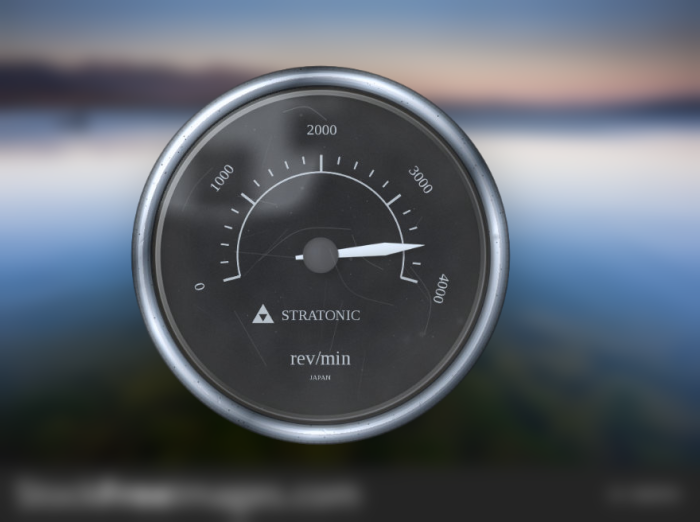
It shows rpm 3600
